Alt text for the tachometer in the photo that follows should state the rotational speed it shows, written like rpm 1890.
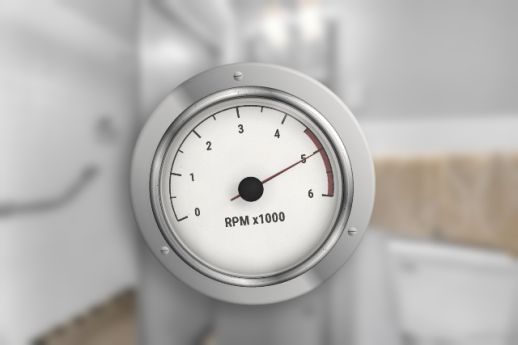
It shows rpm 5000
